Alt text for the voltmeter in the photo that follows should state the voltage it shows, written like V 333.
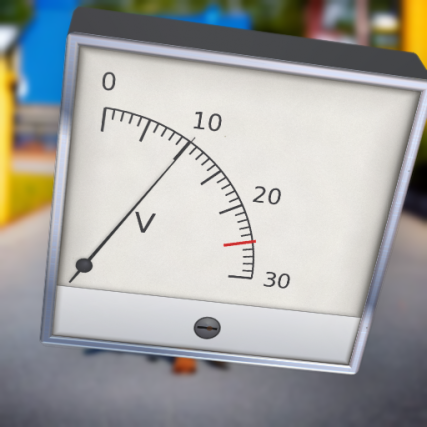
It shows V 10
